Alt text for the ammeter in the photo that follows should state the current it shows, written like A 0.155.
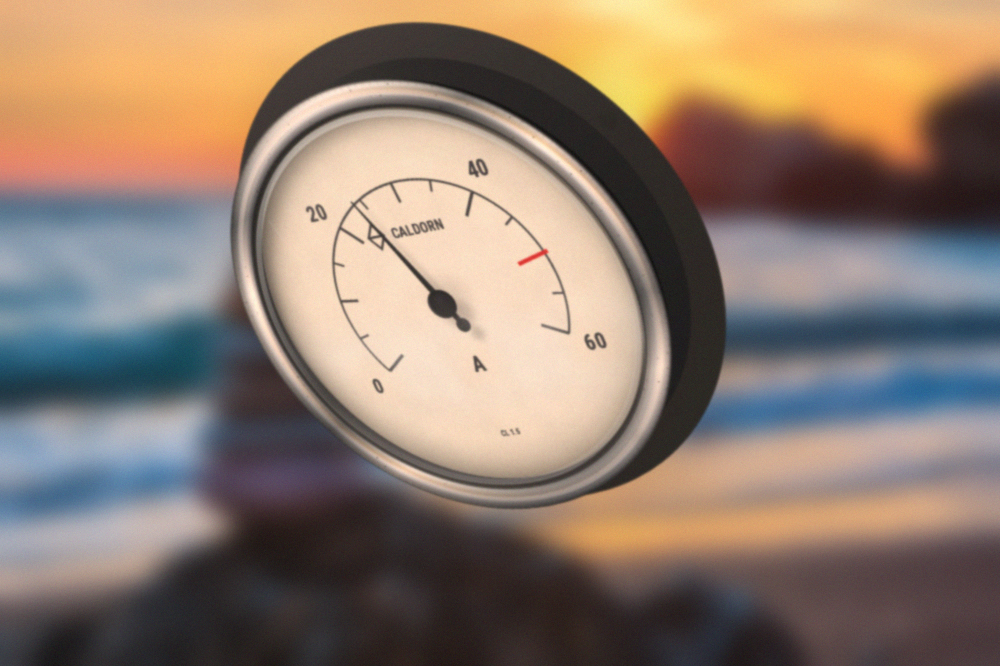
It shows A 25
